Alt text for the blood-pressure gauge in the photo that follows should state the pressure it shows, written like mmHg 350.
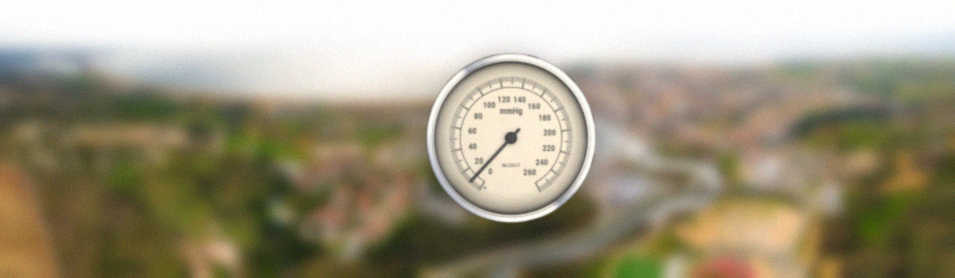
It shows mmHg 10
